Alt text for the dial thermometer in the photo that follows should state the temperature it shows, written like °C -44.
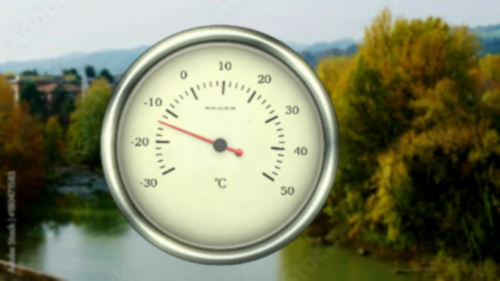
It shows °C -14
